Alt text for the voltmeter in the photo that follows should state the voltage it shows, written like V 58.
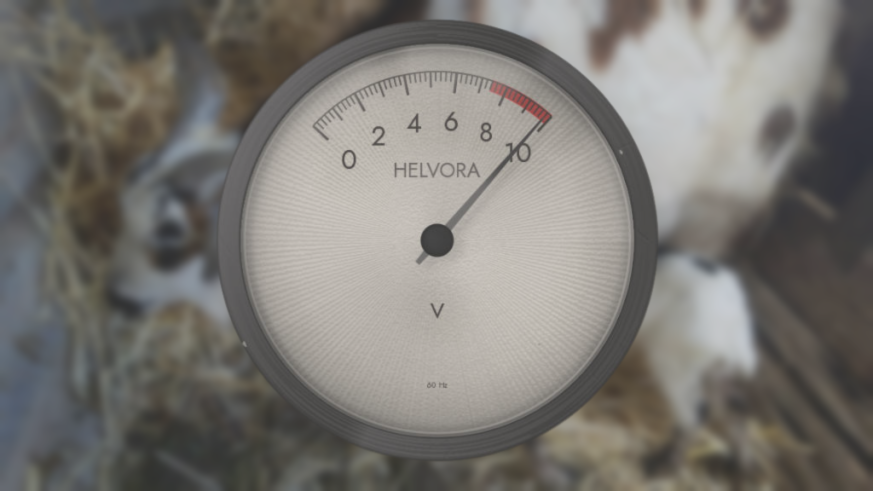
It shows V 9.8
